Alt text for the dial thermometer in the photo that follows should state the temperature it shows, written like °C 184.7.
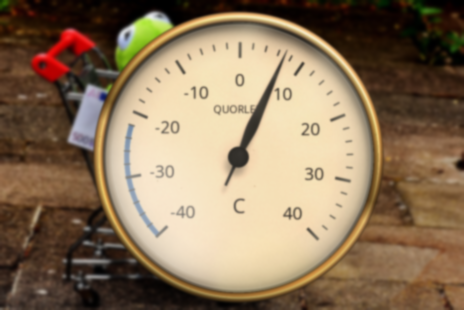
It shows °C 7
